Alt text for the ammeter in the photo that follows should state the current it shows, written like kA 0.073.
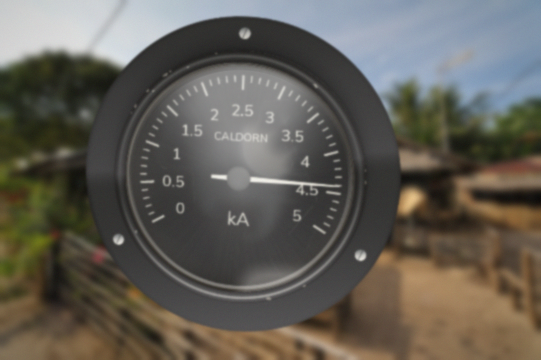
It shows kA 4.4
